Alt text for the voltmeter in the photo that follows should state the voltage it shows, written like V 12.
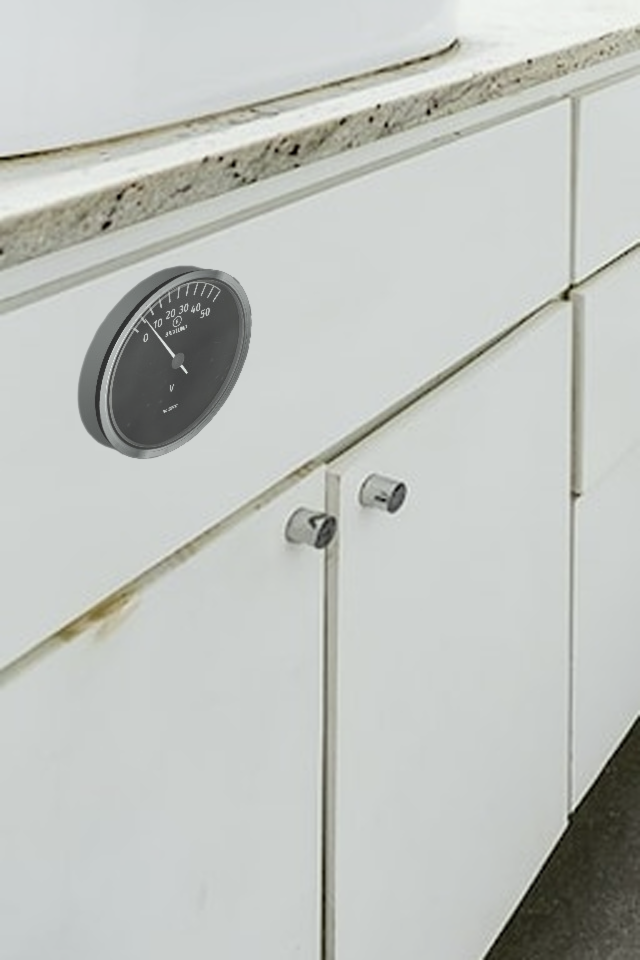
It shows V 5
